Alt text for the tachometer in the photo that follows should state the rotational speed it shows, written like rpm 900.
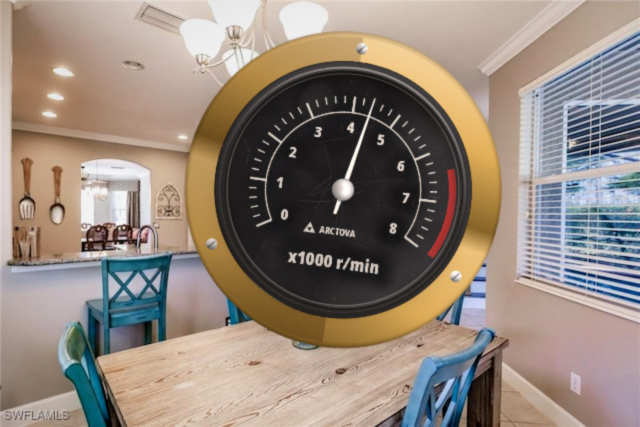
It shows rpm 4400
